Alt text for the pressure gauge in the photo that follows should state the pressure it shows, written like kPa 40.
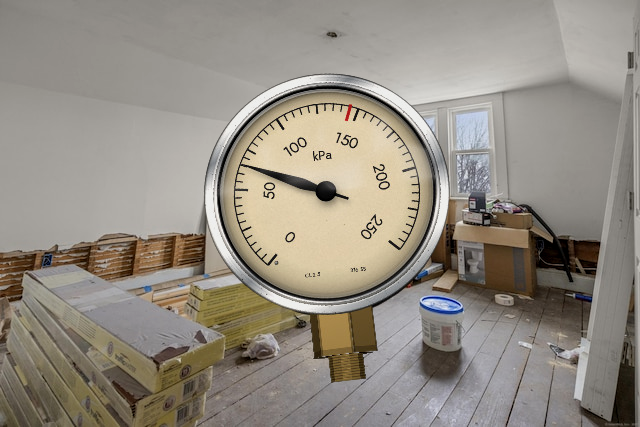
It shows kPa 65
